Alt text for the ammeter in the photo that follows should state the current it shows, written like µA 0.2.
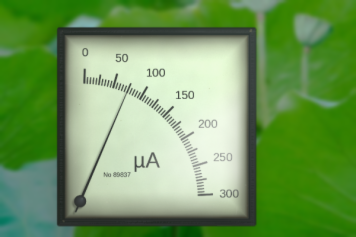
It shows µA 75
